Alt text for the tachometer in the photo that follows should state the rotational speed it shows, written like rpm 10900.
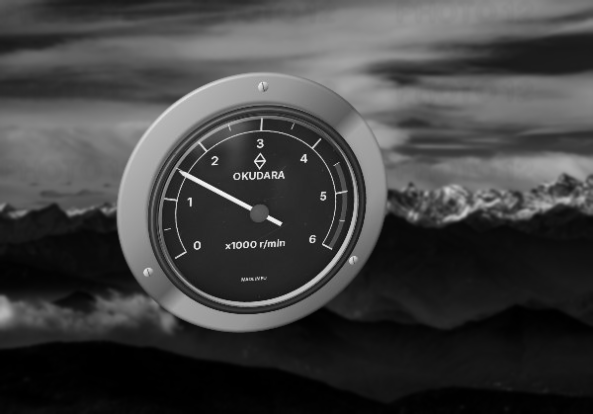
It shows rpm 1500
